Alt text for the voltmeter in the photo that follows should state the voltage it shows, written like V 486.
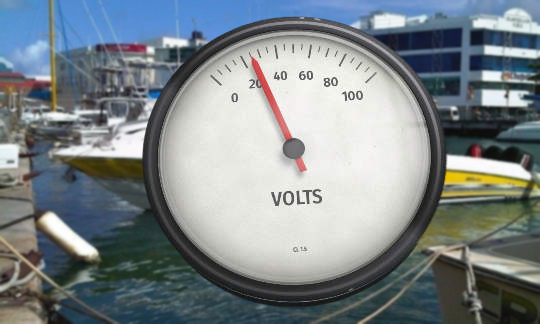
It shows V 25
